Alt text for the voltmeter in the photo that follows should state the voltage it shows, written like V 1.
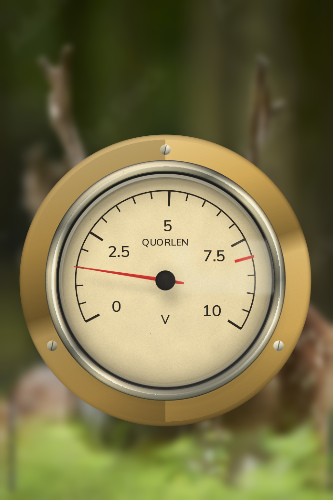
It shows V 1.5
